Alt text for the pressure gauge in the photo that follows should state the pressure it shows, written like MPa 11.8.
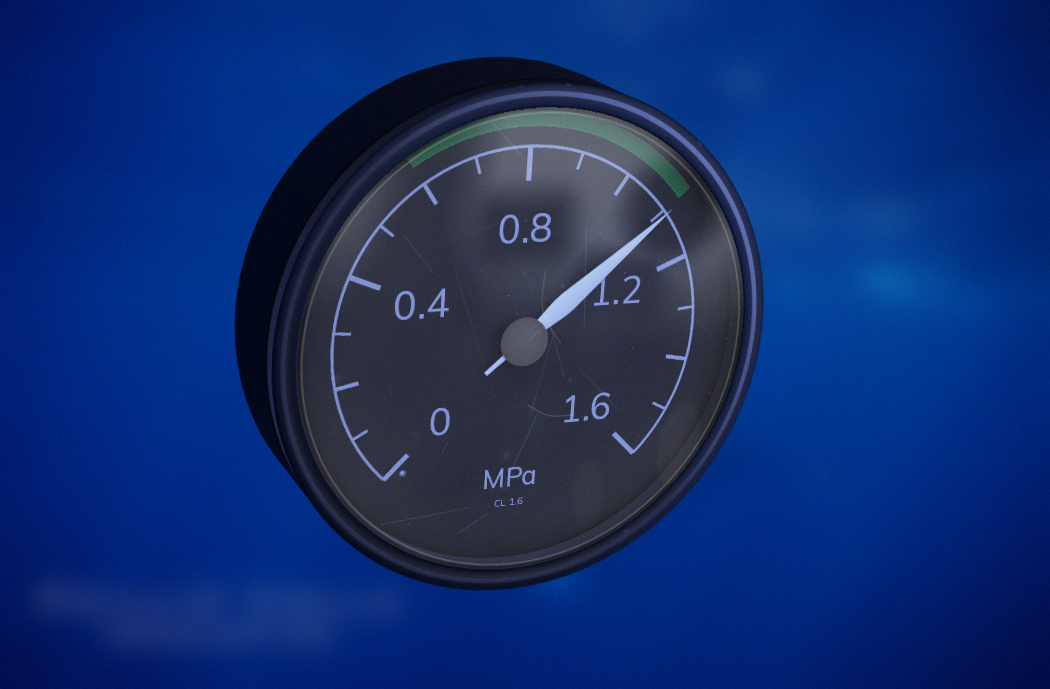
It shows MPa 1.1
